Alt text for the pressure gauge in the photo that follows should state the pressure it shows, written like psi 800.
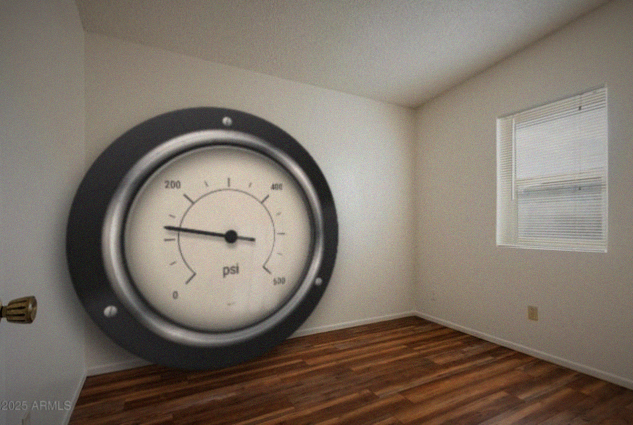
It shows psi 125
